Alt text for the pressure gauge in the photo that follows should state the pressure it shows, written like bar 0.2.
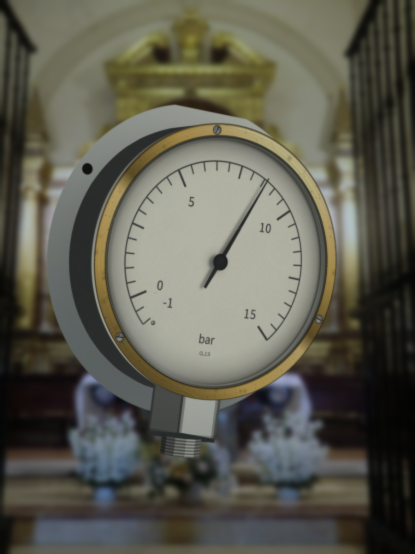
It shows bar 8.5
